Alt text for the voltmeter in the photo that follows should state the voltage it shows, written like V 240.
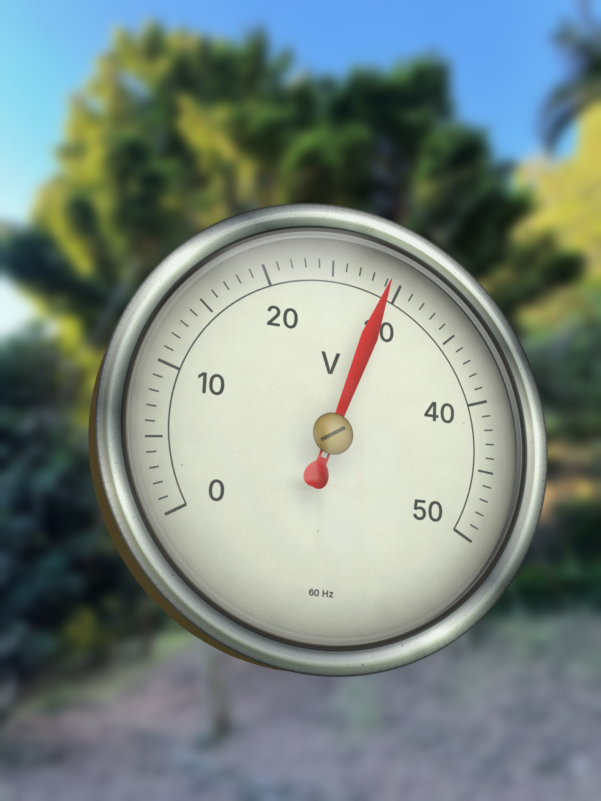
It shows V 29
